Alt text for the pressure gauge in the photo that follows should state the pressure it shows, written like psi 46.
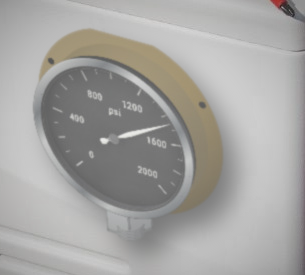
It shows psi 1450
